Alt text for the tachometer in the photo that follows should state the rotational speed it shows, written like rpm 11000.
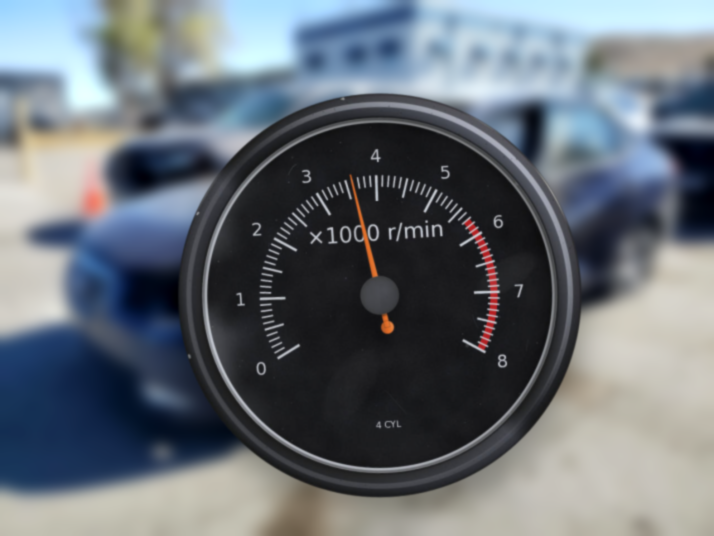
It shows rpm 3600
